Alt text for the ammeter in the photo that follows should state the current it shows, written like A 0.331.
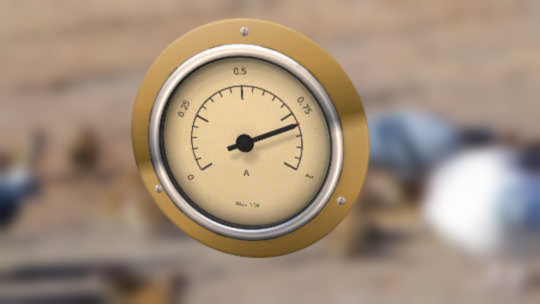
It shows A 0.8
